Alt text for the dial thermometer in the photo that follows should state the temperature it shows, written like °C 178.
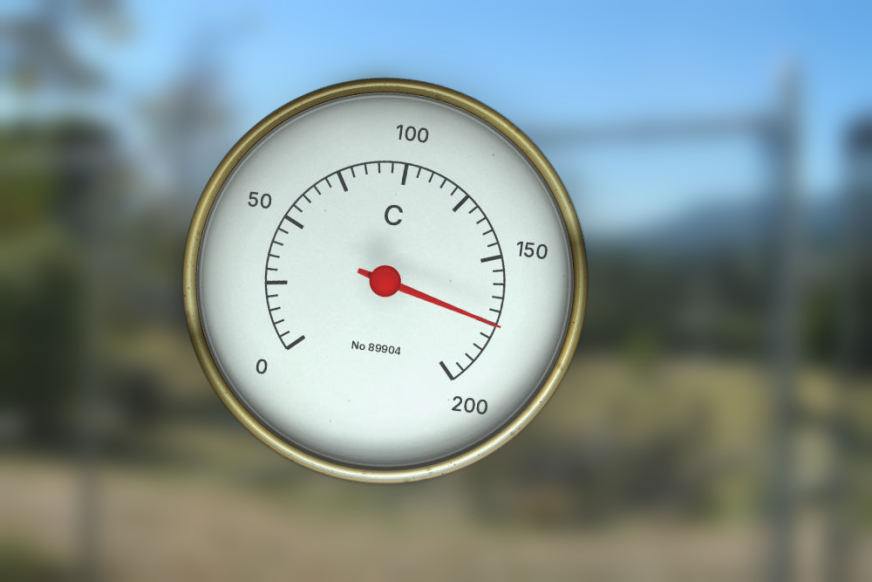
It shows °C 175
